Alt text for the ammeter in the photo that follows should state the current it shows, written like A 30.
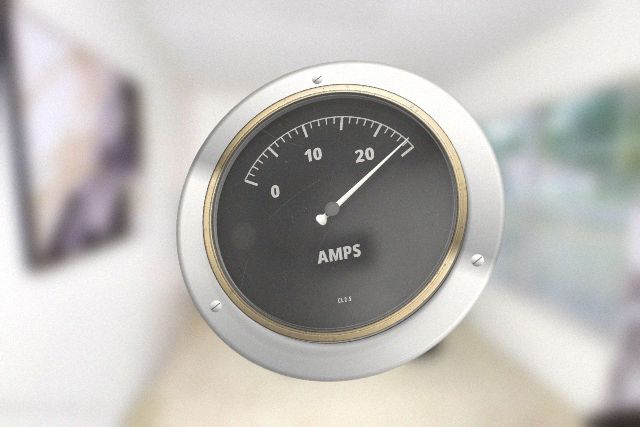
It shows A 24
